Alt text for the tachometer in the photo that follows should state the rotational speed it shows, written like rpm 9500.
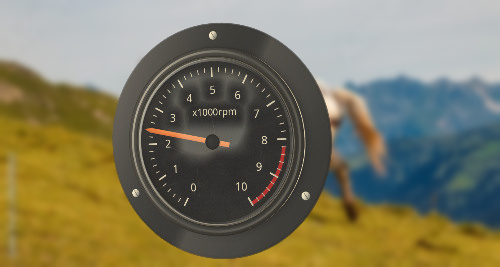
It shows rpm 2400
